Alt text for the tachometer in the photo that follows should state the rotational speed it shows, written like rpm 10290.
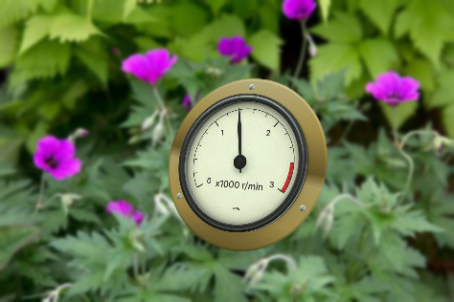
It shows rpm 1400
